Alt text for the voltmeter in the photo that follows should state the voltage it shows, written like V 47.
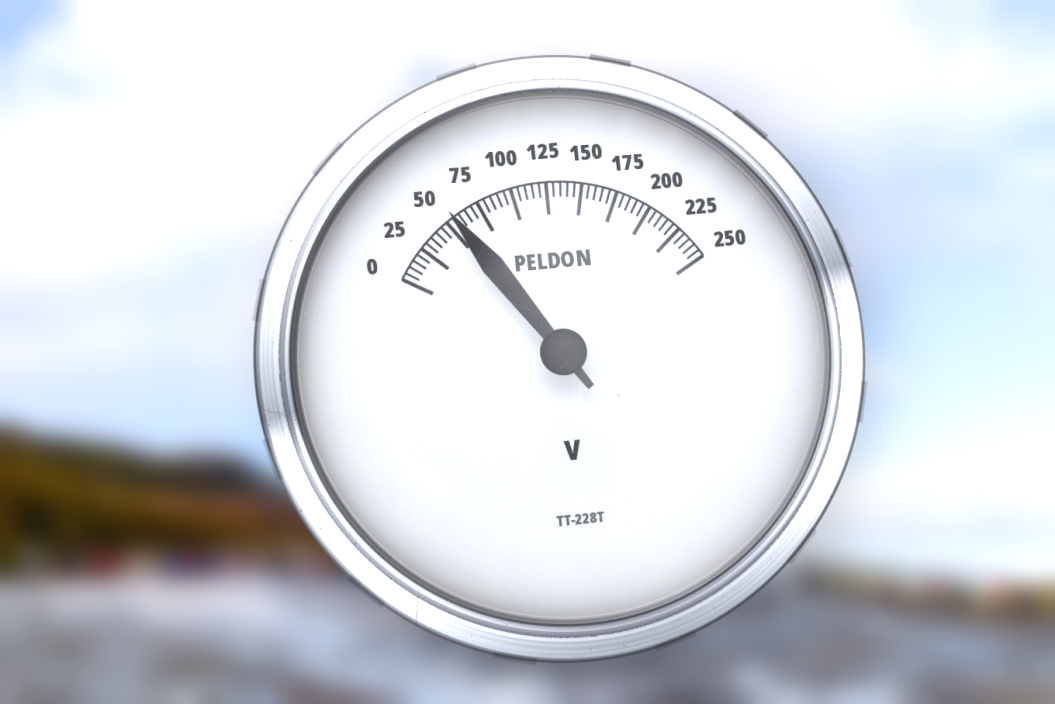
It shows V 55
